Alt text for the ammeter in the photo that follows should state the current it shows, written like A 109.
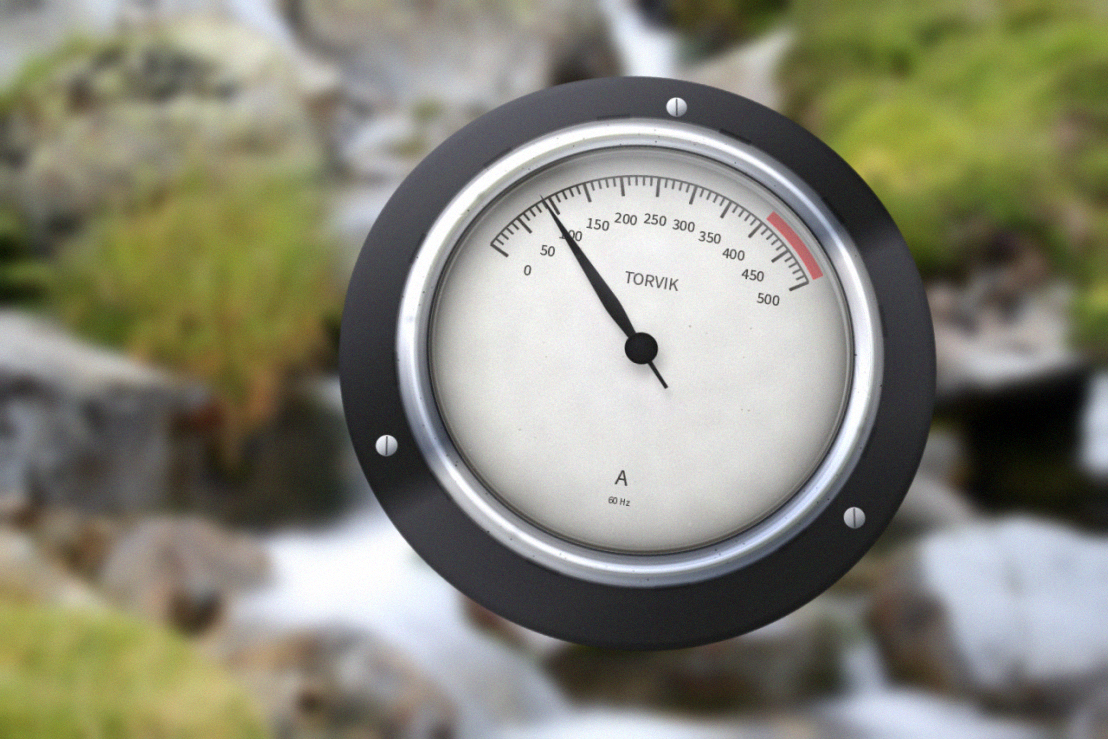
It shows A 90
